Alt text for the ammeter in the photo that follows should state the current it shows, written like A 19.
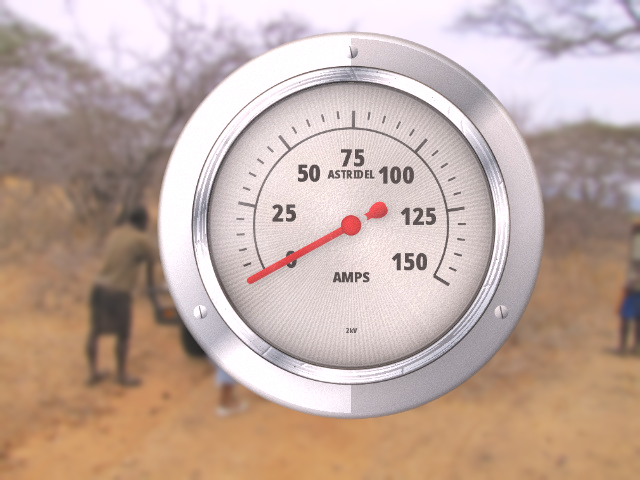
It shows A 0
